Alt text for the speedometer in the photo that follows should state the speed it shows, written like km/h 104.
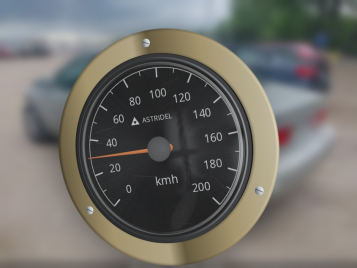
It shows km/h 30
